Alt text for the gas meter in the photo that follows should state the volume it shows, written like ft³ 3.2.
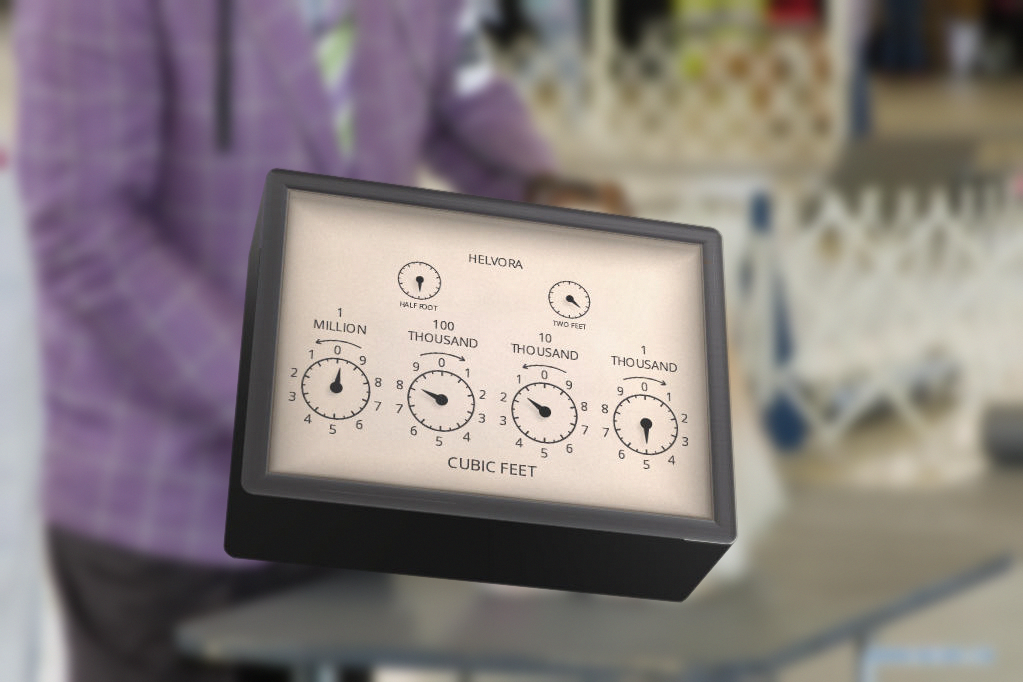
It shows ft³ 981500
